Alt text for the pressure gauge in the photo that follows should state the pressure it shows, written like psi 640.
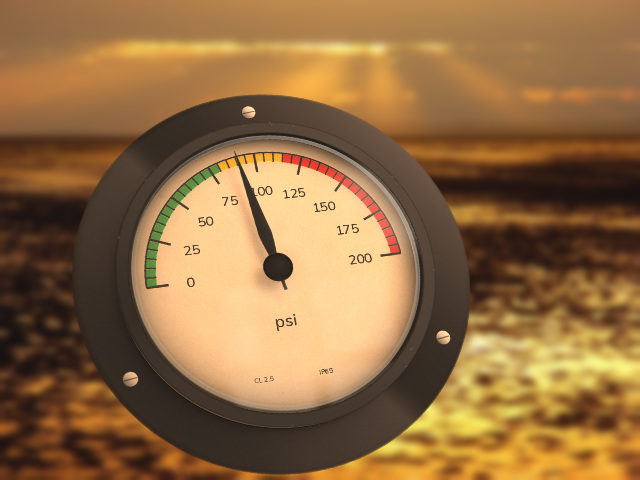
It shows psi 90
